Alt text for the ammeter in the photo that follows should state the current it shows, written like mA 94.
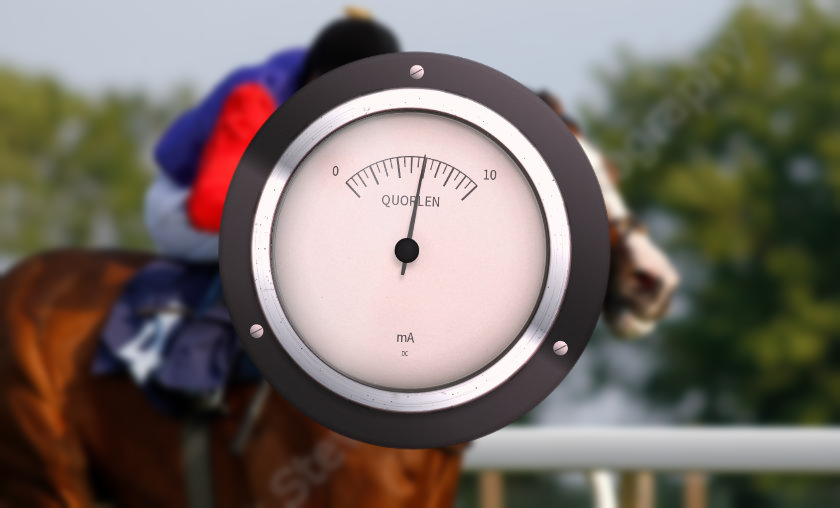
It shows mA 6
